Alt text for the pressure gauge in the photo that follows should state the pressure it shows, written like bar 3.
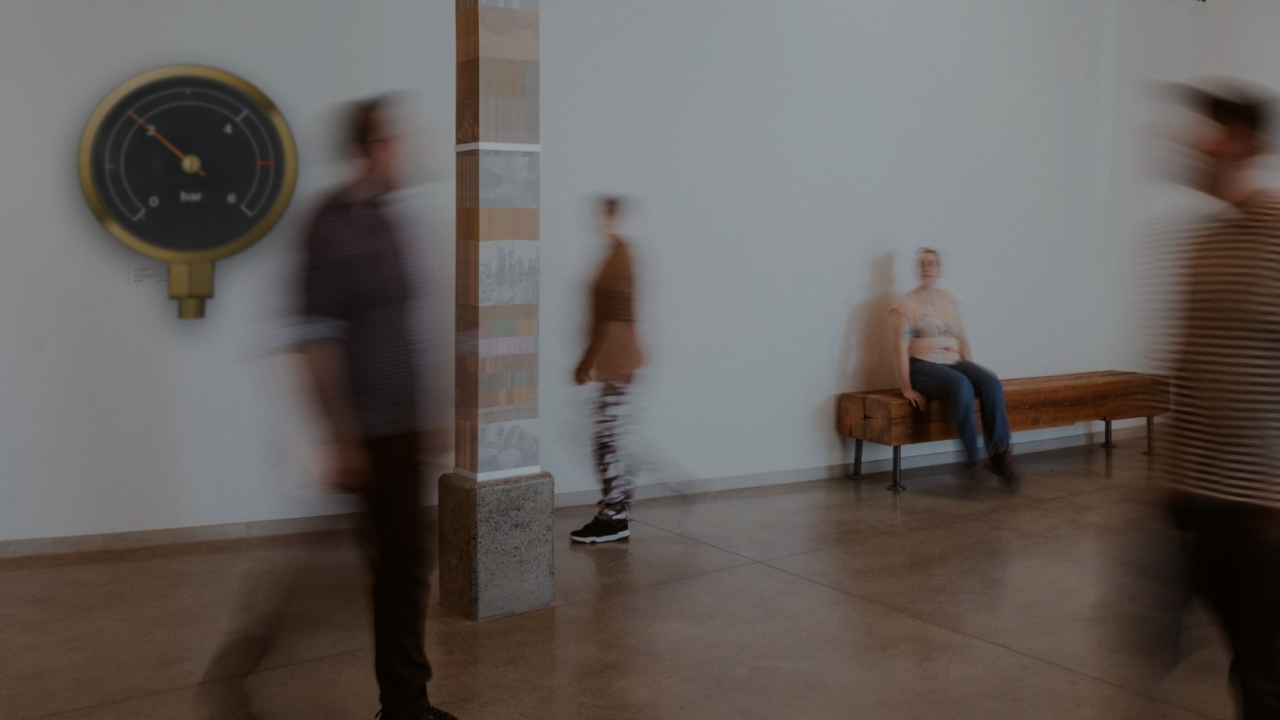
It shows bar 2
